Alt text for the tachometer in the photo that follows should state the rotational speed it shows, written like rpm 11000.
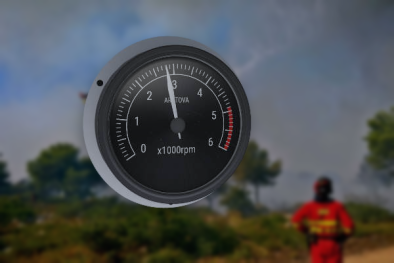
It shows rpm 2800
